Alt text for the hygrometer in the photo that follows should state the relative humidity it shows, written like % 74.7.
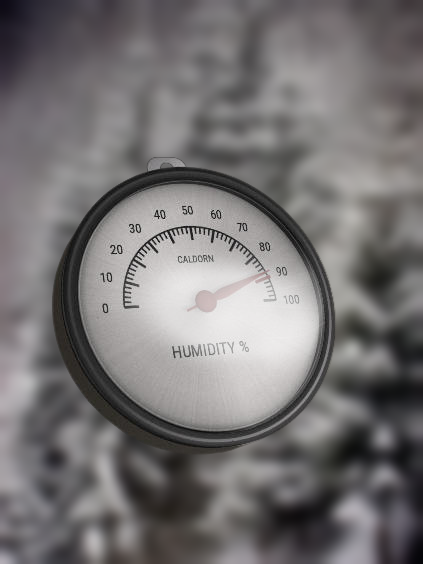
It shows % 88
